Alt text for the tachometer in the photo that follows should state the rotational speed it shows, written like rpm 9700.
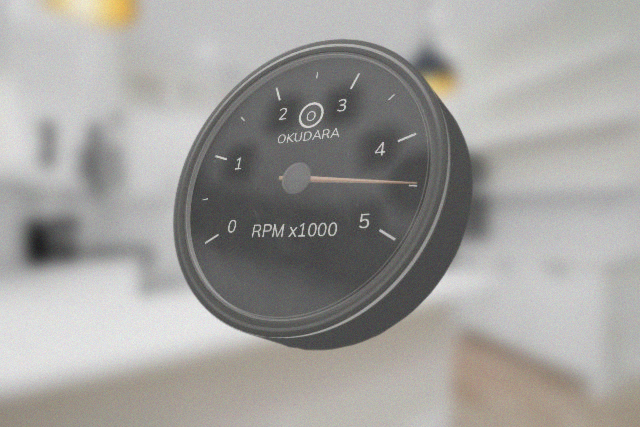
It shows rpm 4500
